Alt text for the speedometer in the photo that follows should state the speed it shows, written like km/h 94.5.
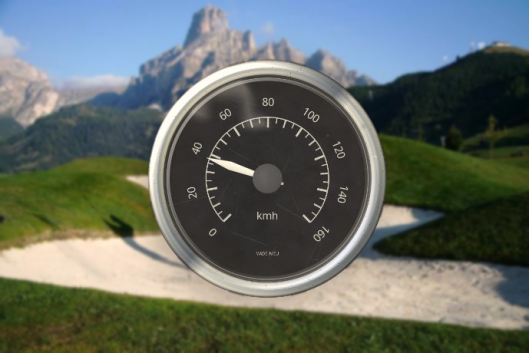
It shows km/h 37.5
